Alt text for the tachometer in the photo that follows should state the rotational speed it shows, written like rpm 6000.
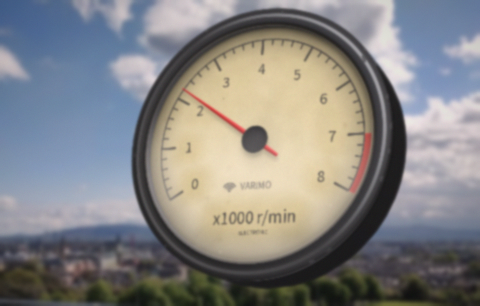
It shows rpm 2200
